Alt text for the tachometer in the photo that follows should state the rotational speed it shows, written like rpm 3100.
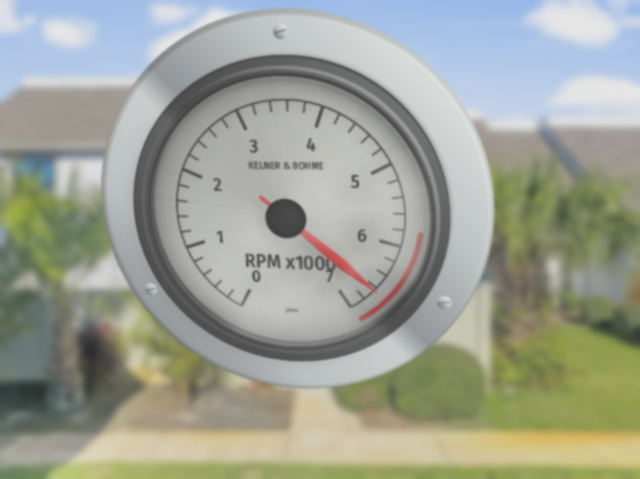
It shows rpm 6600
